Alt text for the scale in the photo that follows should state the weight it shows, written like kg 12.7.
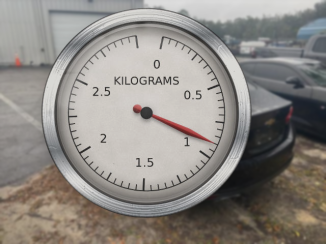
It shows kg 0.9
